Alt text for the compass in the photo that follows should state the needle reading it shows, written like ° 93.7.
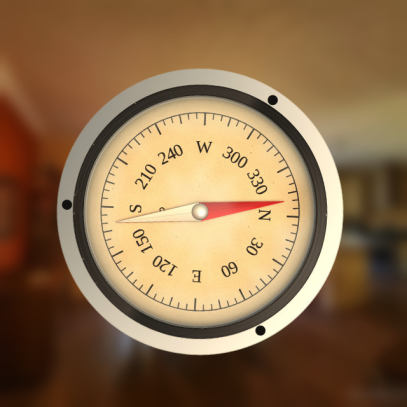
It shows ° 350
